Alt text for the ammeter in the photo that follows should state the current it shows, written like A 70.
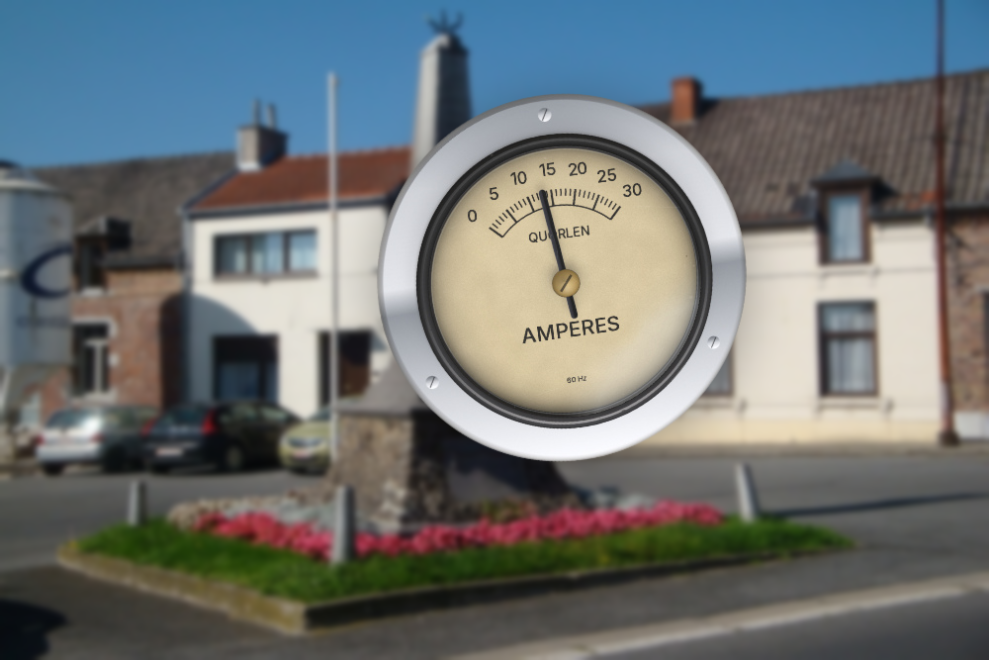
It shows A 13
